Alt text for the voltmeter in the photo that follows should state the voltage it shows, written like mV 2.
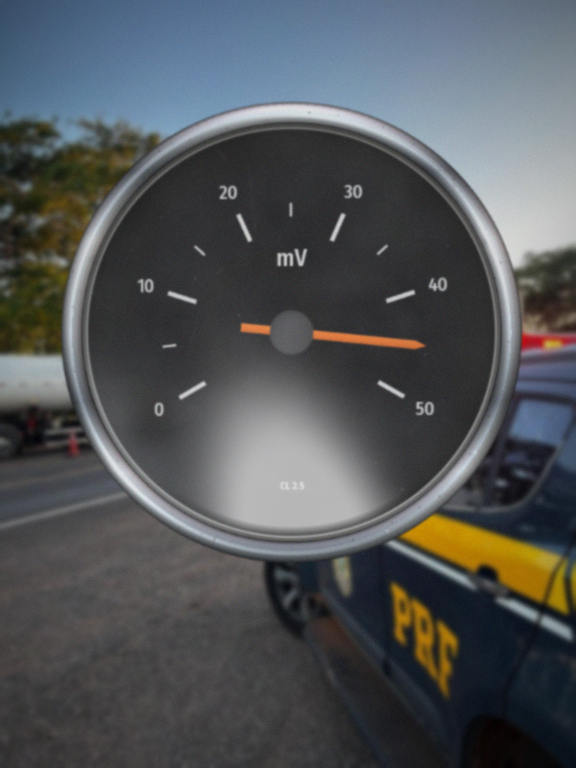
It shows mV 45
